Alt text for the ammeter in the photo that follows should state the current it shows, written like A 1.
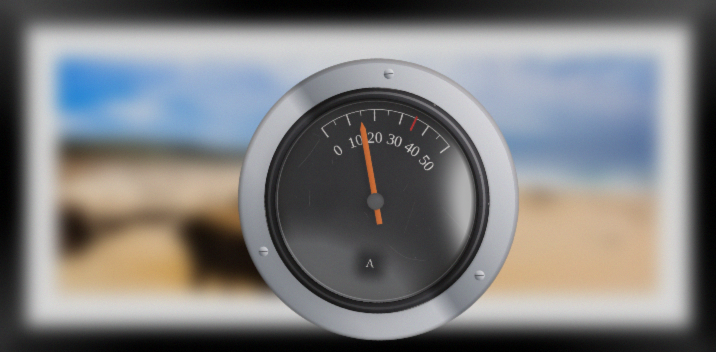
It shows A 15
